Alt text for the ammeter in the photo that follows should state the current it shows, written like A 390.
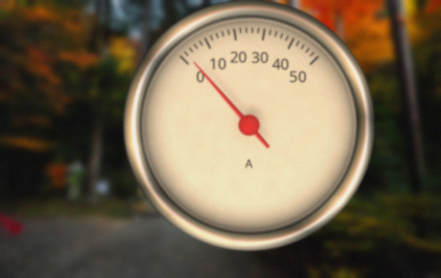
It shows A 2
